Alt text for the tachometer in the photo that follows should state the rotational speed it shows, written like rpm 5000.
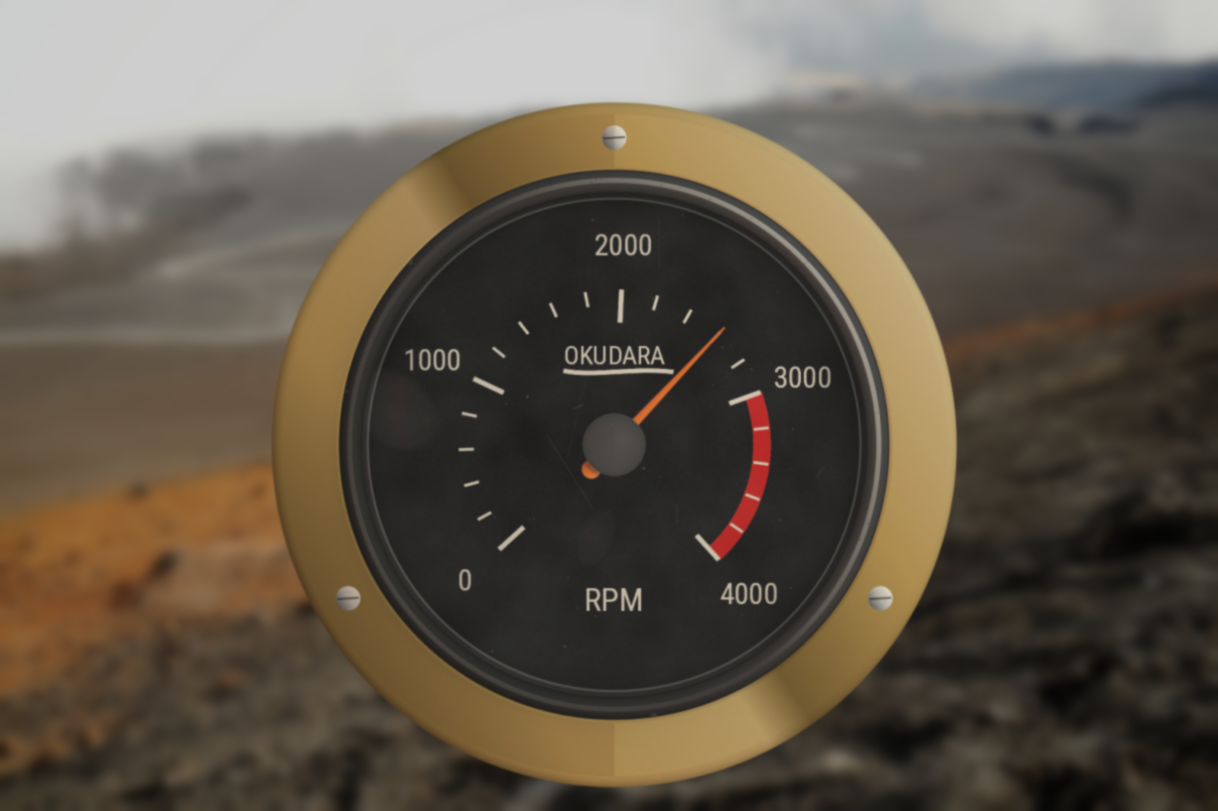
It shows rpm 2600
